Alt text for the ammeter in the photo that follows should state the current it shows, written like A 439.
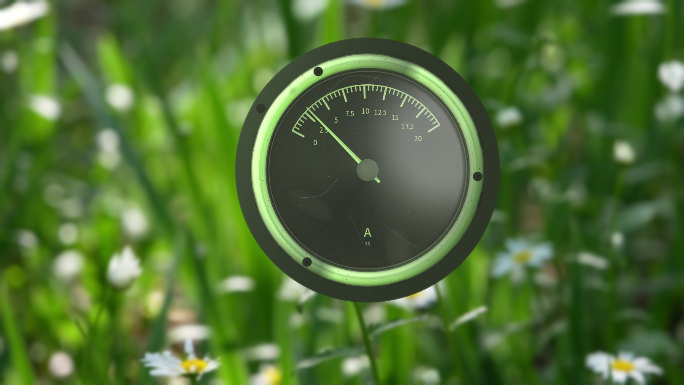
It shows A 3
